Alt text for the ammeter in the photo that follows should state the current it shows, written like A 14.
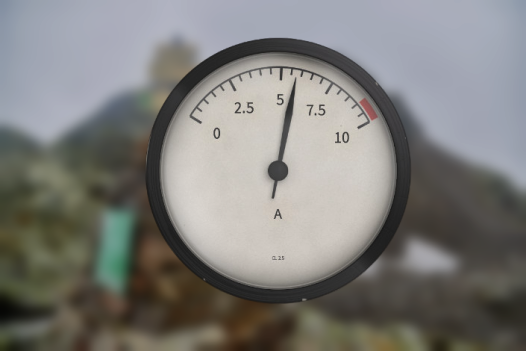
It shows A 5.75
